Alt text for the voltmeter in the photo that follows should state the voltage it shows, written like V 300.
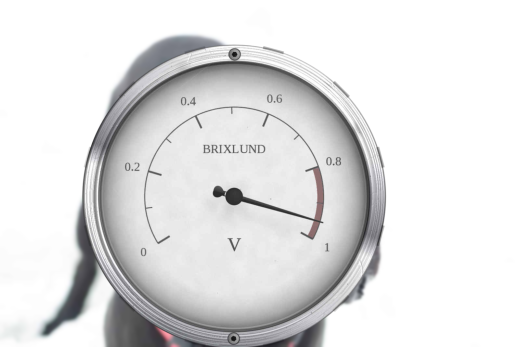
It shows V 0.95
